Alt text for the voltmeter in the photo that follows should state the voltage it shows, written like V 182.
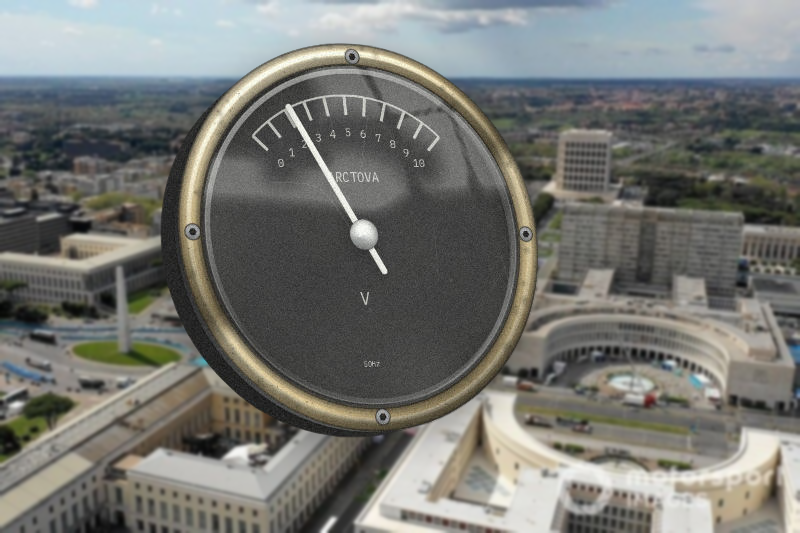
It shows V 2
